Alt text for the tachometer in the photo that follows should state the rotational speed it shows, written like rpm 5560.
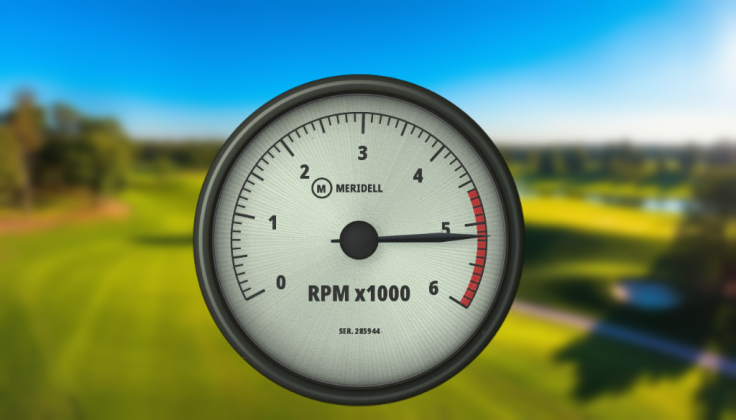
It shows rpm 5150
